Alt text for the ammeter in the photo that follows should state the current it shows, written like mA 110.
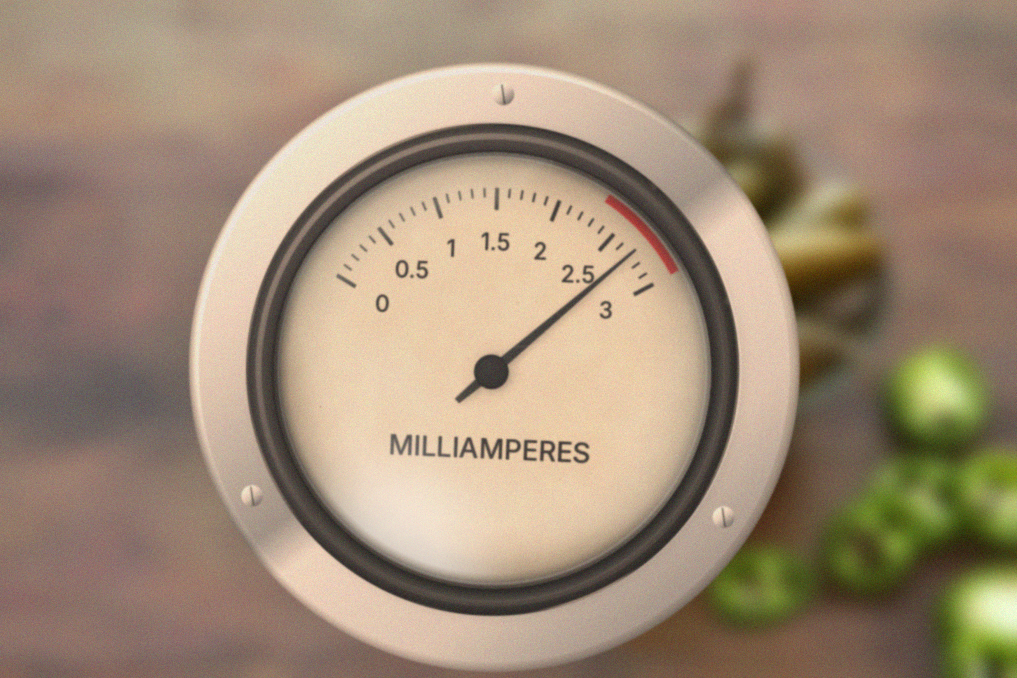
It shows mA 2.7
